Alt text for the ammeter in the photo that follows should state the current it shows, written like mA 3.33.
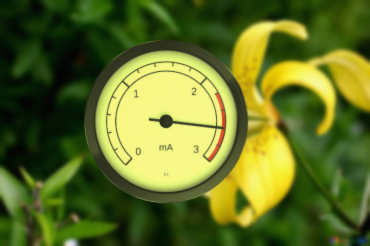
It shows mA 2.6
